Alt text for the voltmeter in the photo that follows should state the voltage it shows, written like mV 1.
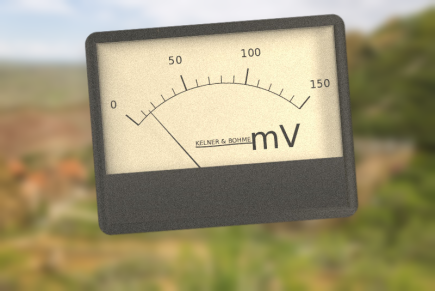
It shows mV 15
